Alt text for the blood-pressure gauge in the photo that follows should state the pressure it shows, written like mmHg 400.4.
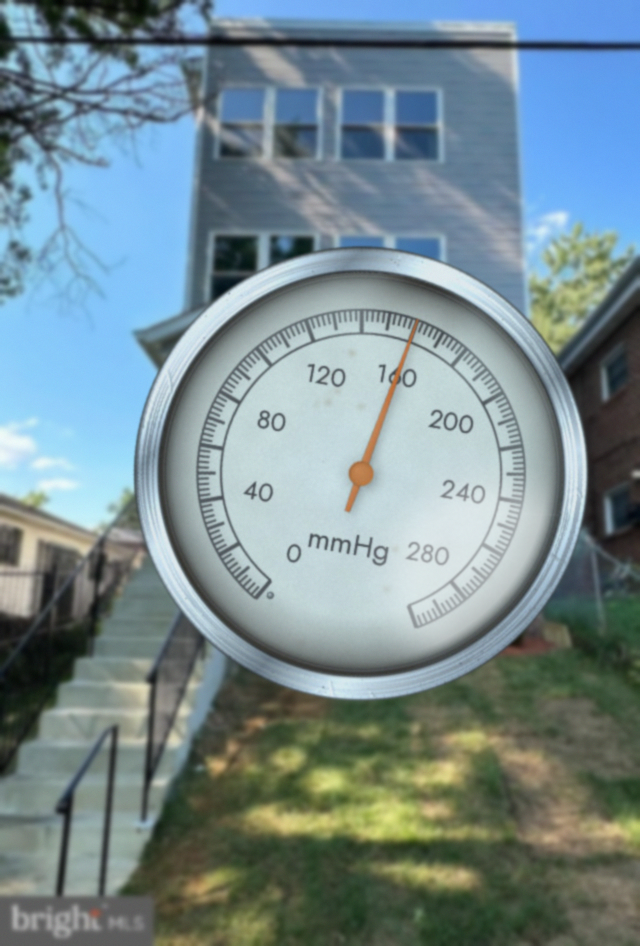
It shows mmHg 160
